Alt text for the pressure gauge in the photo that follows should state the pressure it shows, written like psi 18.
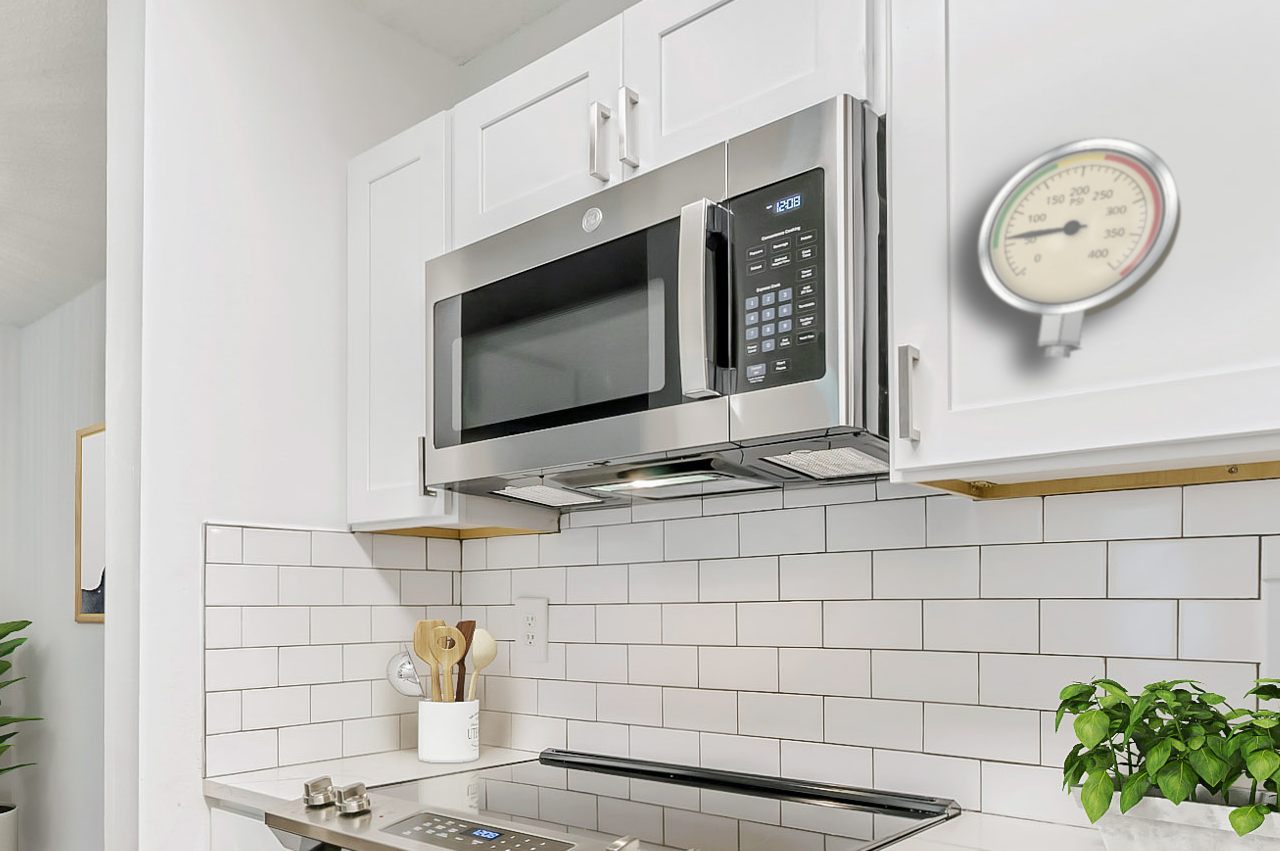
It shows psi 60
